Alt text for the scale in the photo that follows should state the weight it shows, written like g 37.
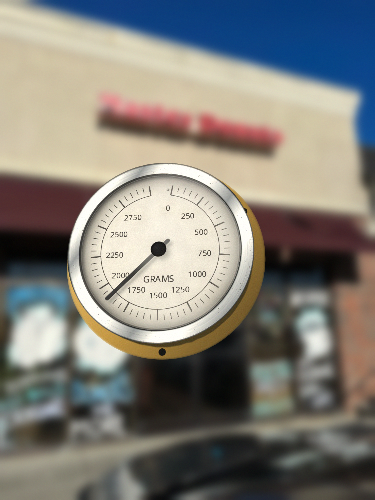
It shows g 1900
